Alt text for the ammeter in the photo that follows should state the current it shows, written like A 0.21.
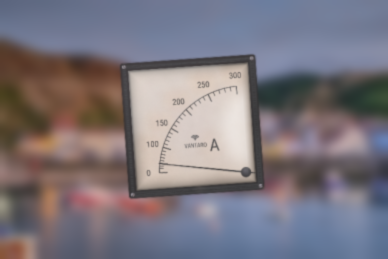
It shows A 50
